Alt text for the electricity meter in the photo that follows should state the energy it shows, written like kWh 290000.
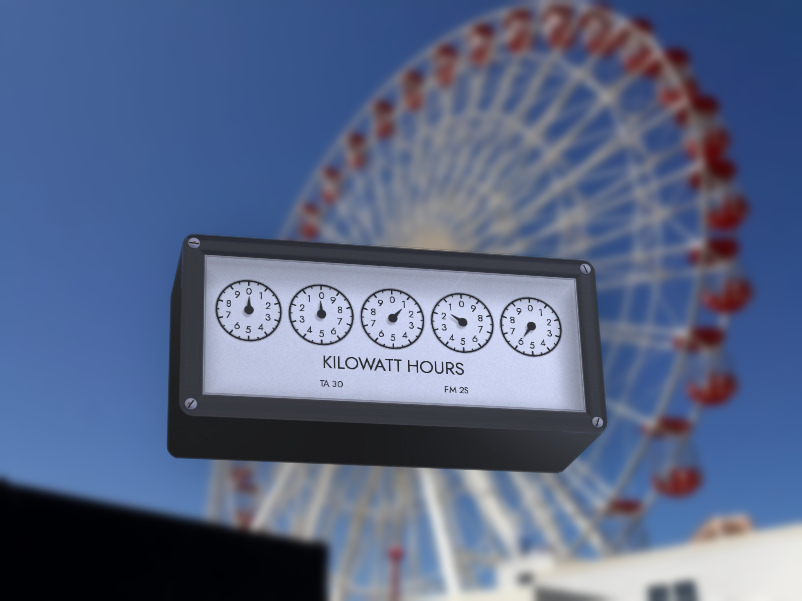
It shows kWh 116
